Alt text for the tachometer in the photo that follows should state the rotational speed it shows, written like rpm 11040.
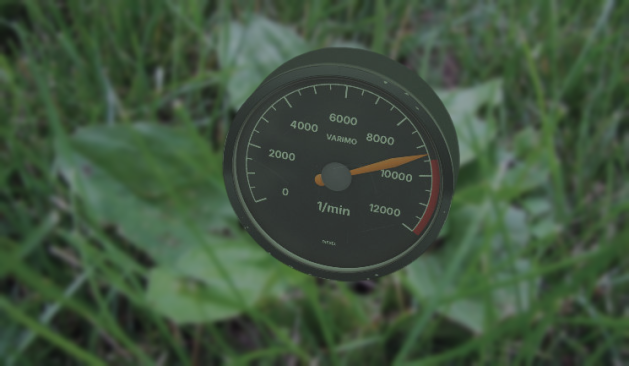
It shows rpm 9250
